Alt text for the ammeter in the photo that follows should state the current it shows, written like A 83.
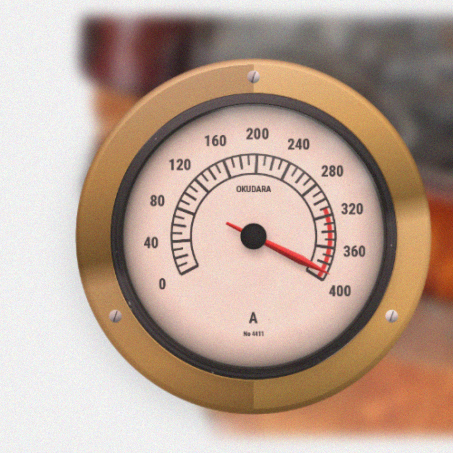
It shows A 390
